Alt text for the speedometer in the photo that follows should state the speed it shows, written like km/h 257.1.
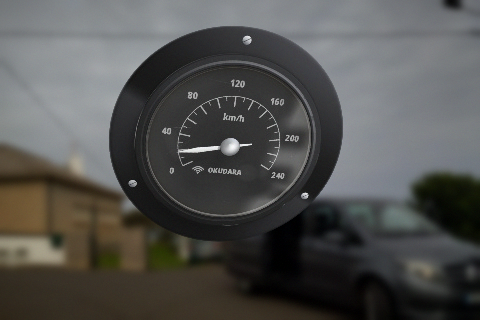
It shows km/h 20
